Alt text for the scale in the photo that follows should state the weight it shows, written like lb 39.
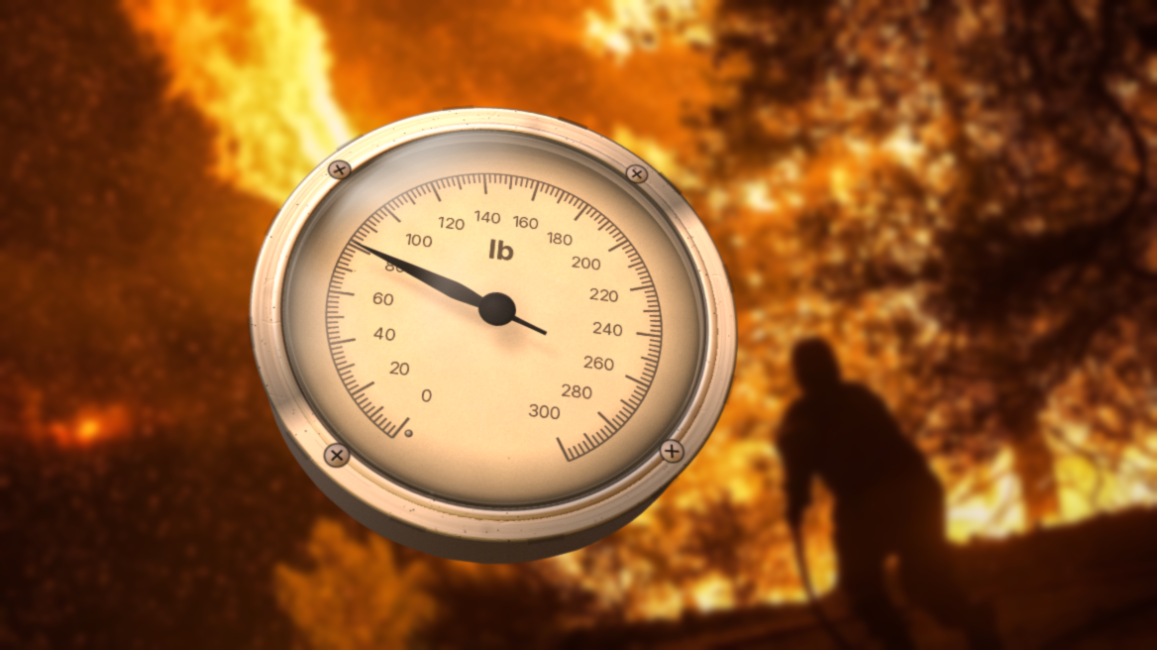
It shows lb 80
